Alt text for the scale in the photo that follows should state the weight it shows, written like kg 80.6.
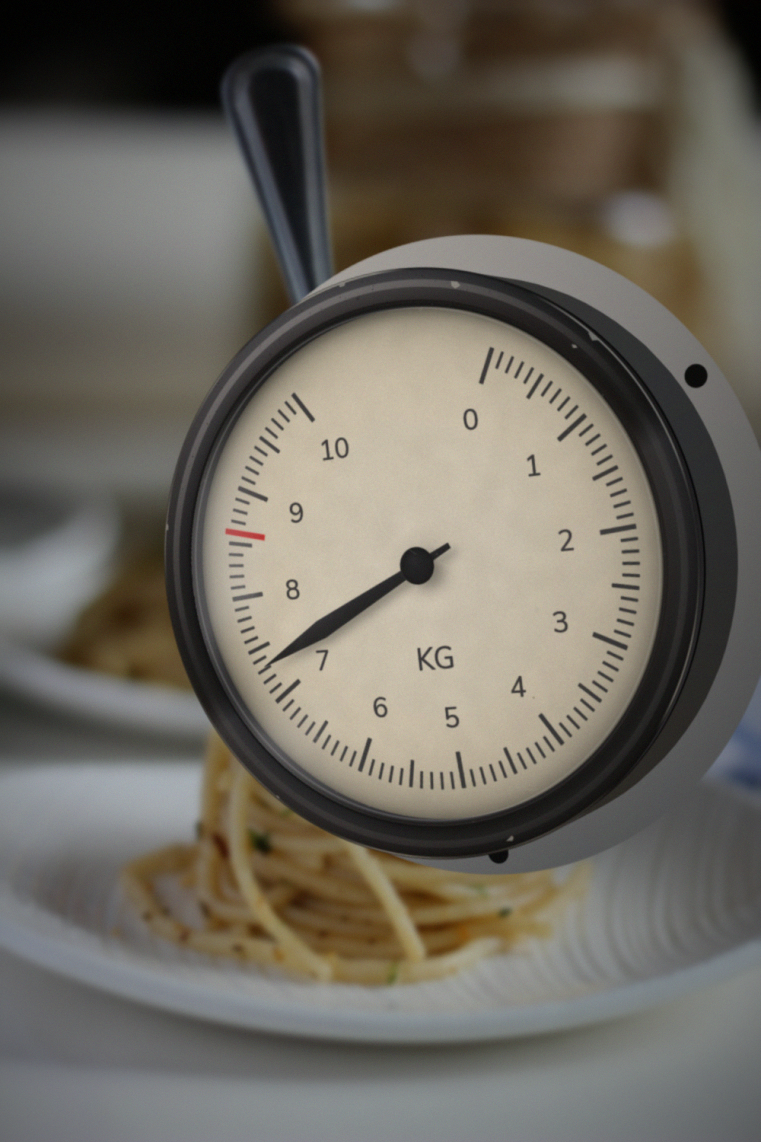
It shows kg 7.3
